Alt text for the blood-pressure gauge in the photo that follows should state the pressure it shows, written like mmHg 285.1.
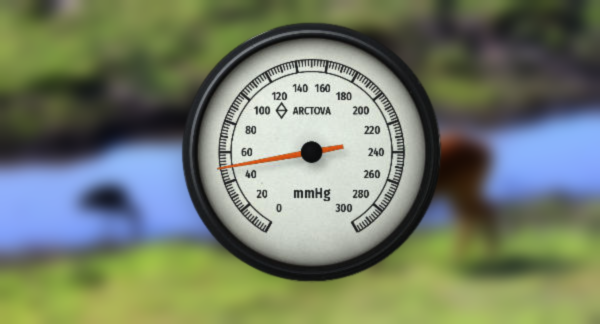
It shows mmHg 50
